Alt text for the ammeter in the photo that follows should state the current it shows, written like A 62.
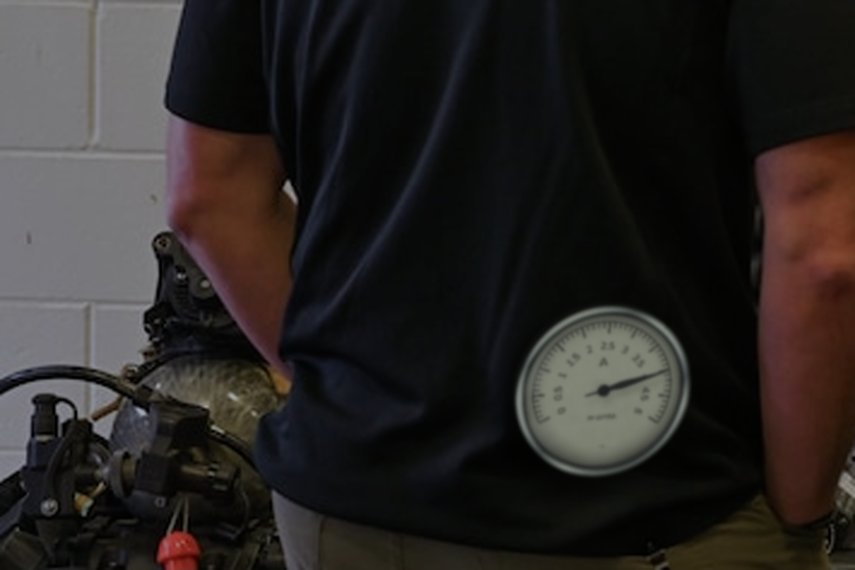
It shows A 4
